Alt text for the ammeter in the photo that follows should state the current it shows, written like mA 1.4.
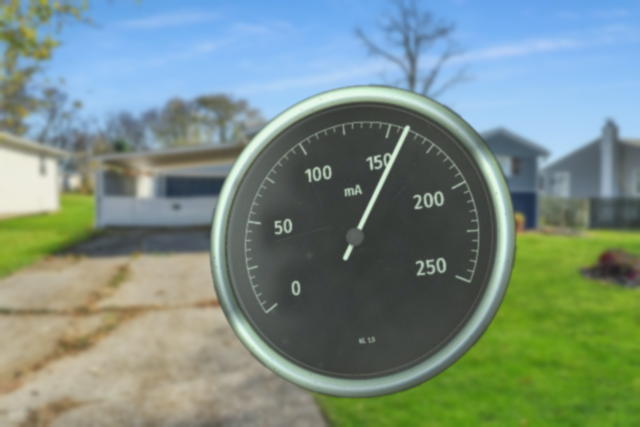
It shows mA 160
